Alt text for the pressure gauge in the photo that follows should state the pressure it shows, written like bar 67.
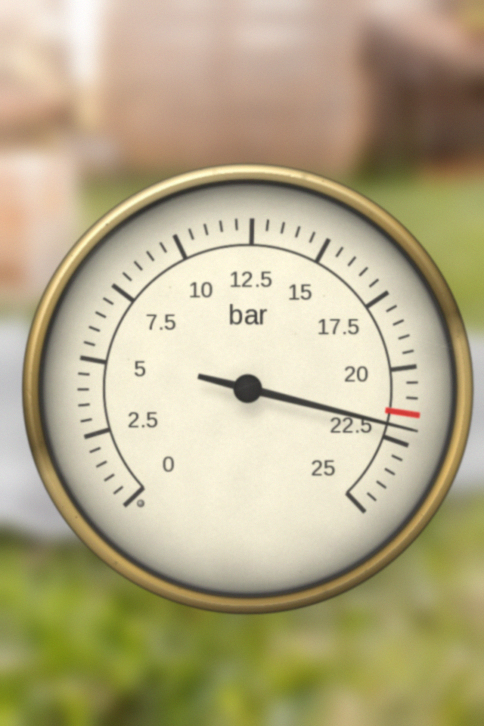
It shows bar 22
